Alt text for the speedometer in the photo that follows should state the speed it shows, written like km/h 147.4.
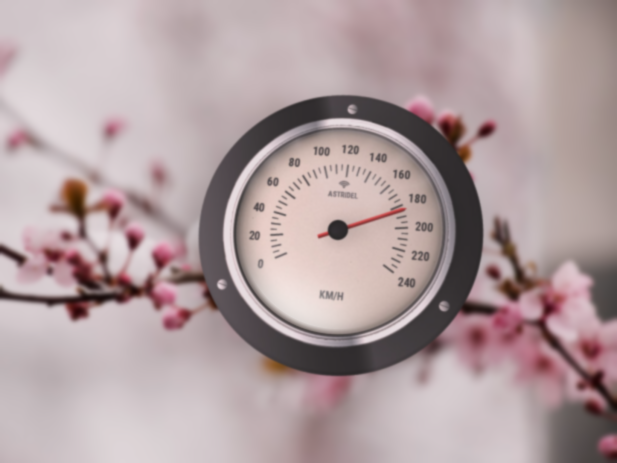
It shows km/h 185
